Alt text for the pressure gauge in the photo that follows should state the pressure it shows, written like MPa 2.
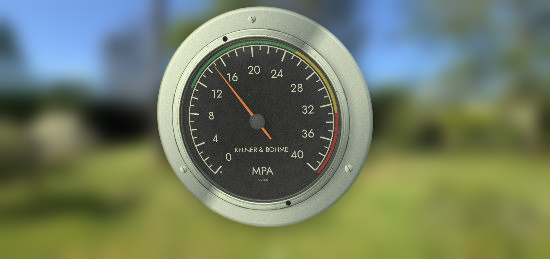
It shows MPa 15
